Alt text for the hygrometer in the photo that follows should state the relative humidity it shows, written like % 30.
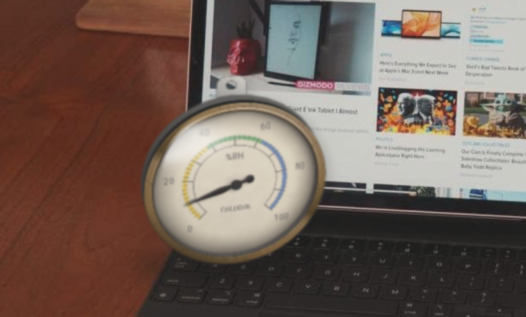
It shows % 10
